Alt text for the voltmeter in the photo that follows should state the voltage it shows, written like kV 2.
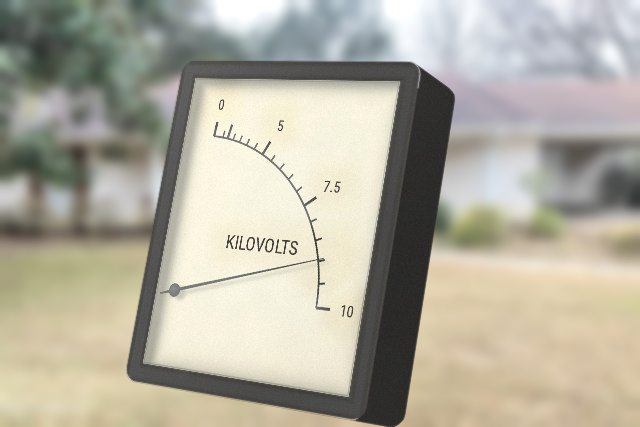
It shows kV 9
